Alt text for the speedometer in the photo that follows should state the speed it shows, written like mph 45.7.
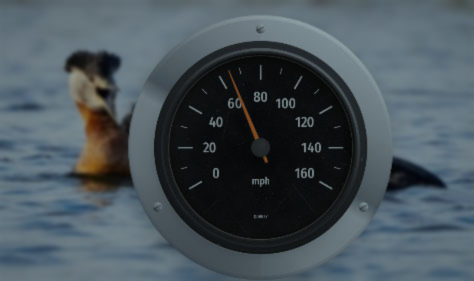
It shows mph 65
